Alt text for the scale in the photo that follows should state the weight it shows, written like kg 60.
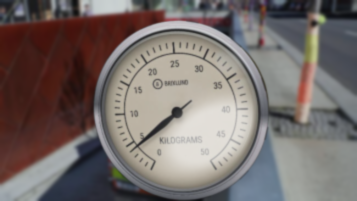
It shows kg 4
